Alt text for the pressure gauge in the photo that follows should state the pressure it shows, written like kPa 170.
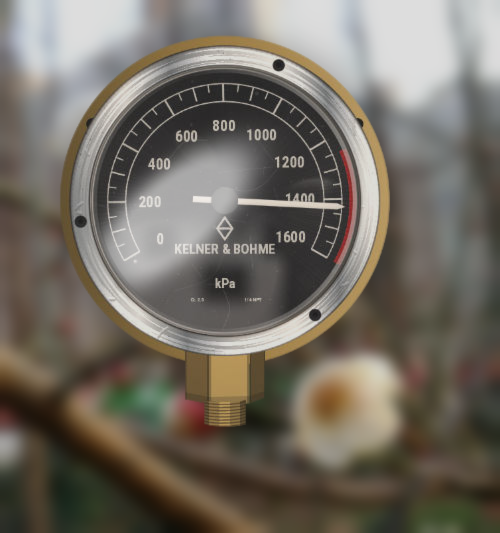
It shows kPa 1425
